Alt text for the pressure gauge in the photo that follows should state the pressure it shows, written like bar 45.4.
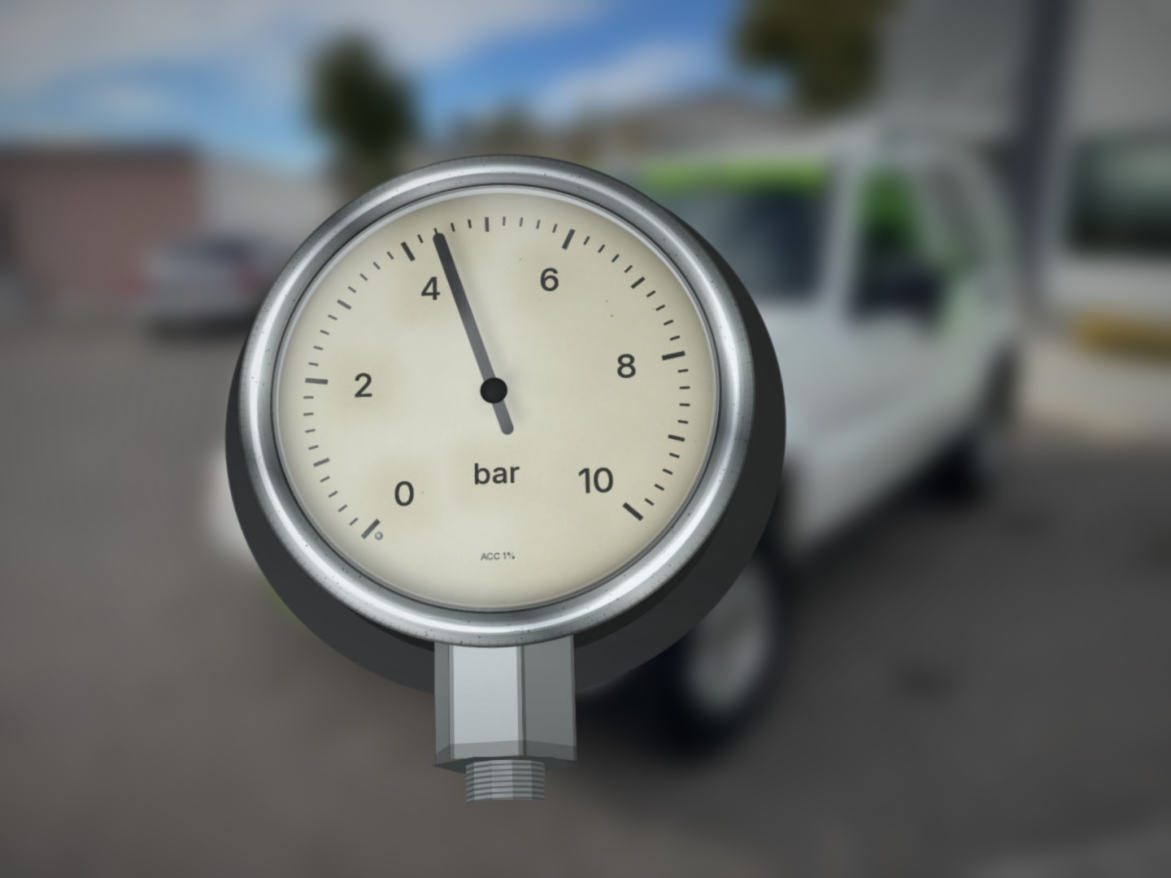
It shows bar 4.4
